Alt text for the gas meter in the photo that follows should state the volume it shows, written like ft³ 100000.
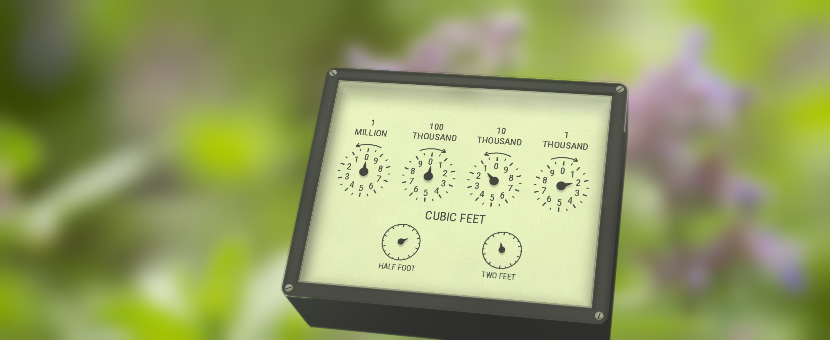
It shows ft³ 1200
